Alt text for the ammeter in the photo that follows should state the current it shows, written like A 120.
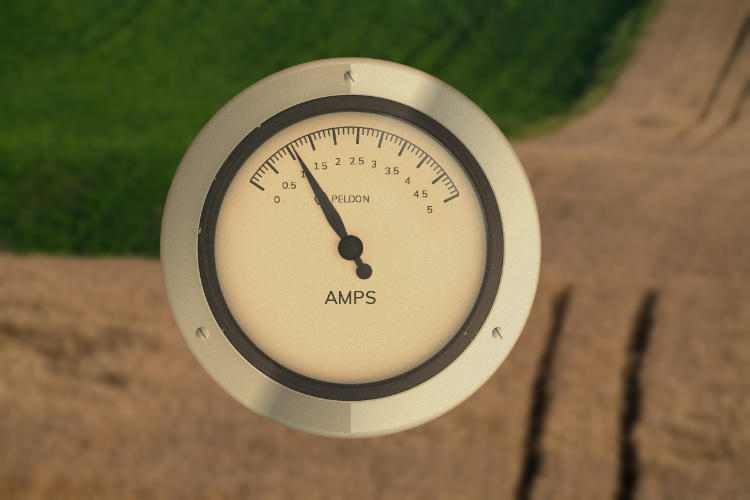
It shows A 1.1
